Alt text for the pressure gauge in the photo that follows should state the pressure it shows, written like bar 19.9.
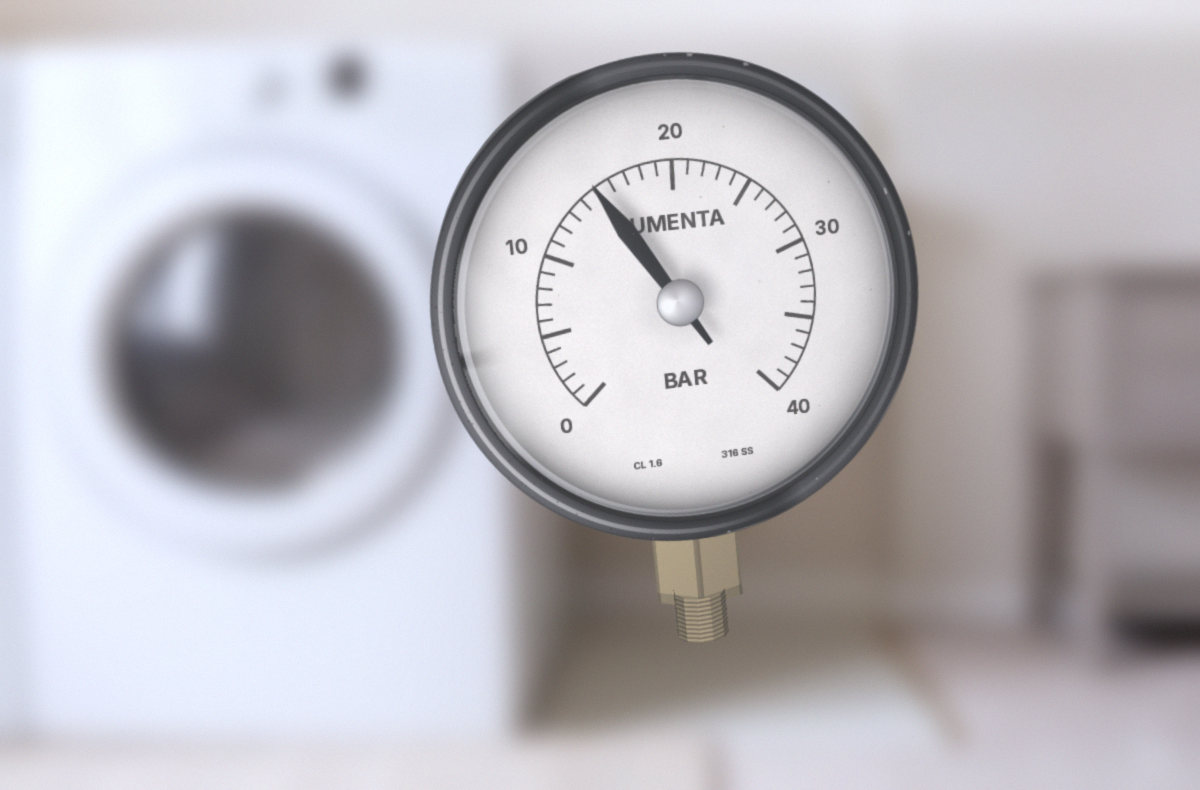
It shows bar 15
